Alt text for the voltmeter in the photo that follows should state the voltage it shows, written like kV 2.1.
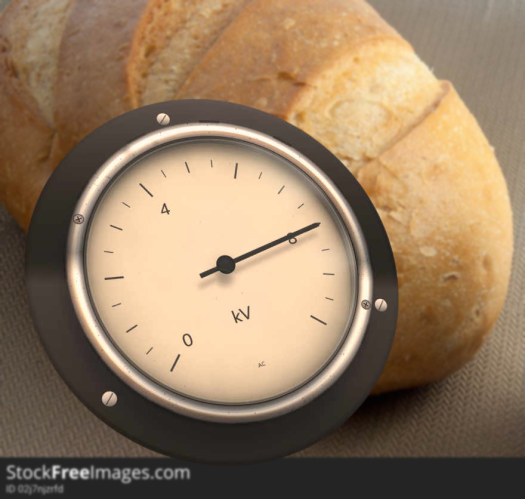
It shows kV 8
